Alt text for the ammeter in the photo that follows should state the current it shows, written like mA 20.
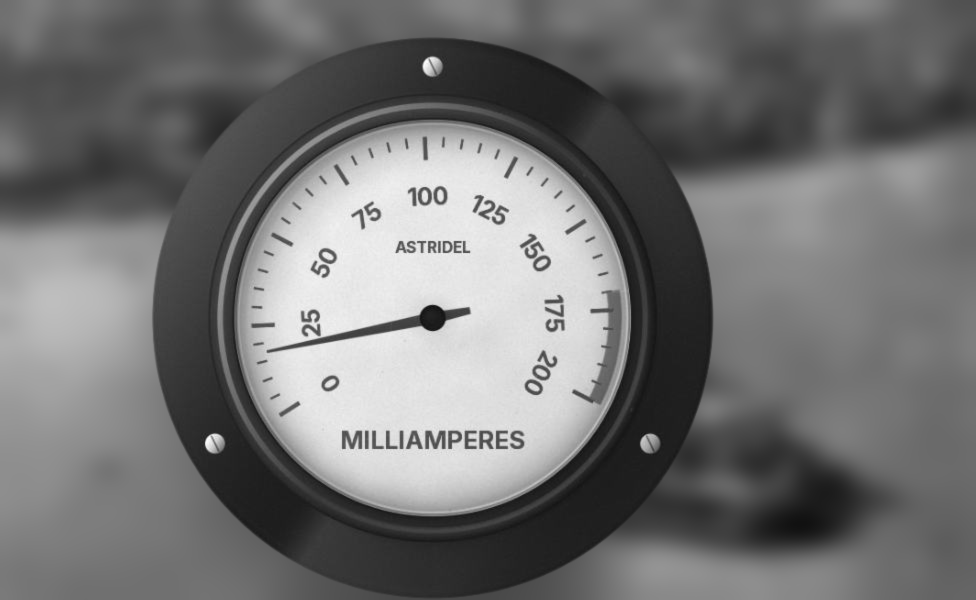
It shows mA 17.5
